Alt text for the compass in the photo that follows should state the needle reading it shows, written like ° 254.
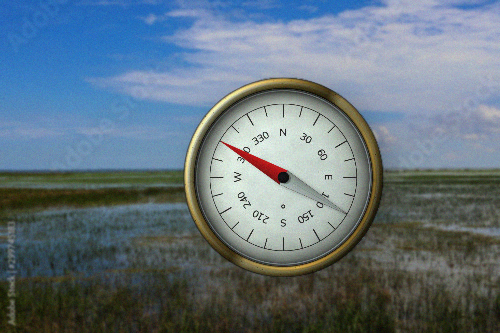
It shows ° 300
